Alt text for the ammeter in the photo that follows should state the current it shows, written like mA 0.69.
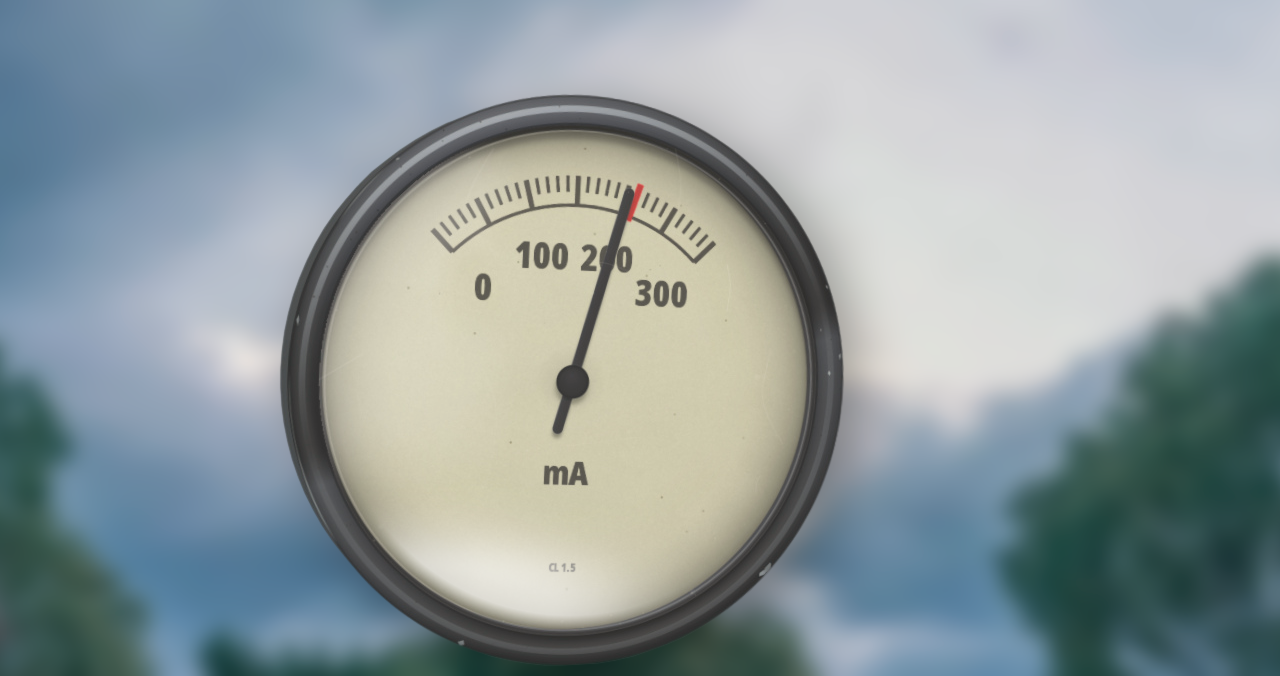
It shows mA 200
